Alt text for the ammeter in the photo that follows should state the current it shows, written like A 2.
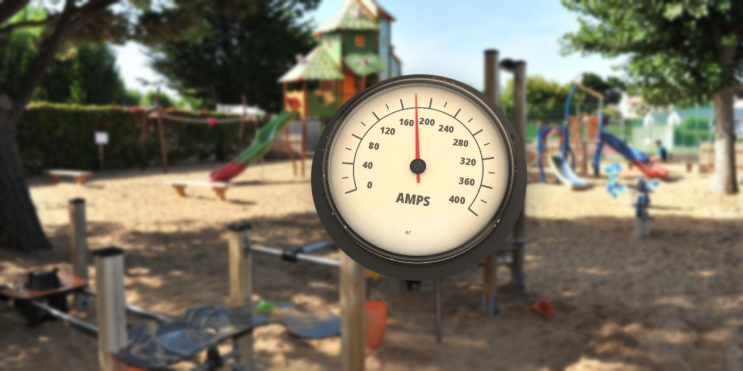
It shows A 180
